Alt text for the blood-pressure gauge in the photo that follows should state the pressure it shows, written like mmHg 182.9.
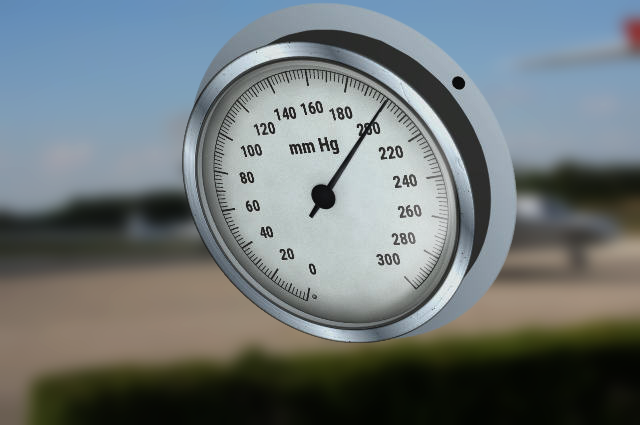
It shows mmHg 200
